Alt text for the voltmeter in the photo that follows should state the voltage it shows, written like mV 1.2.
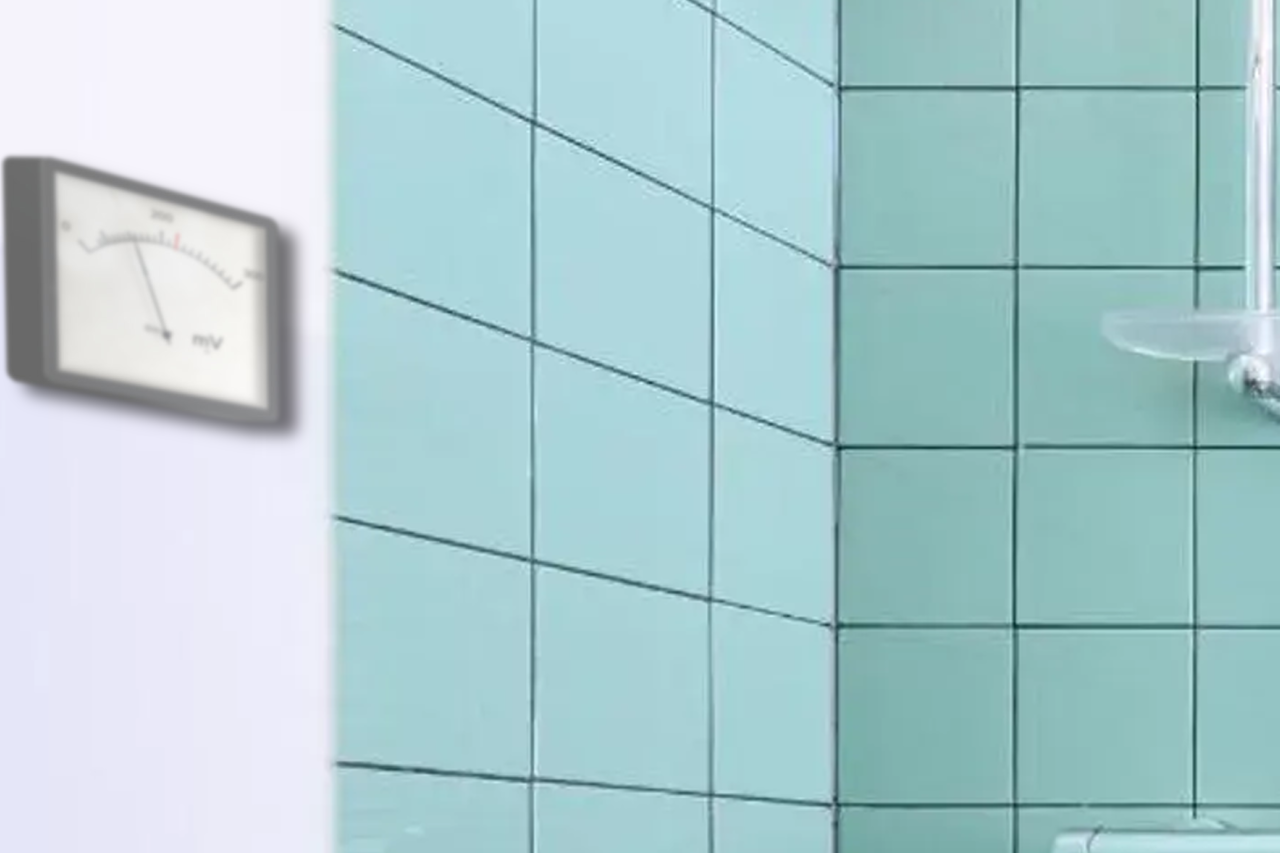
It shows mV 150
